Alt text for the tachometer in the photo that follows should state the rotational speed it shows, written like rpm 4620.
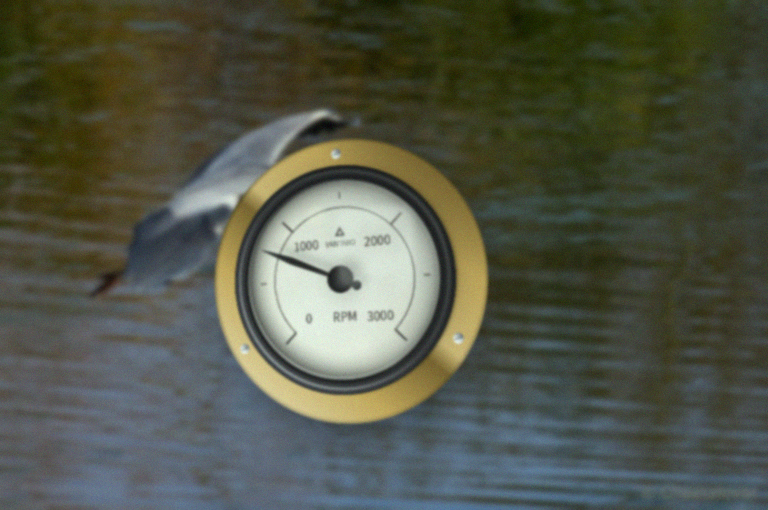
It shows rpm 750
